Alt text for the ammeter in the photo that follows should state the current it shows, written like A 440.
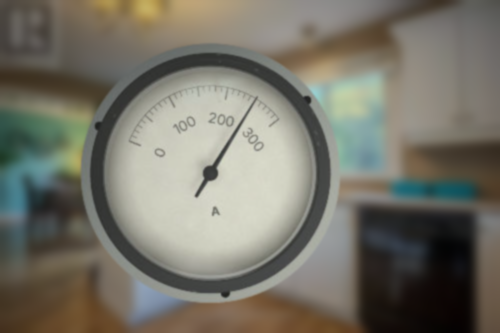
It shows A 250
